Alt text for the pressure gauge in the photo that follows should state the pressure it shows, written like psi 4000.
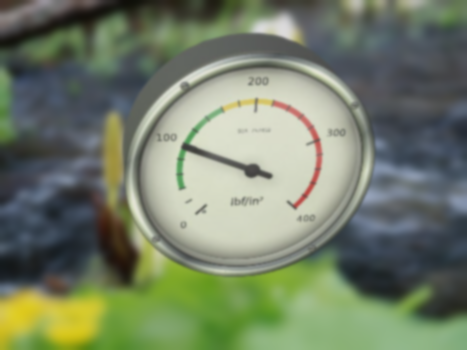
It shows psi 100
